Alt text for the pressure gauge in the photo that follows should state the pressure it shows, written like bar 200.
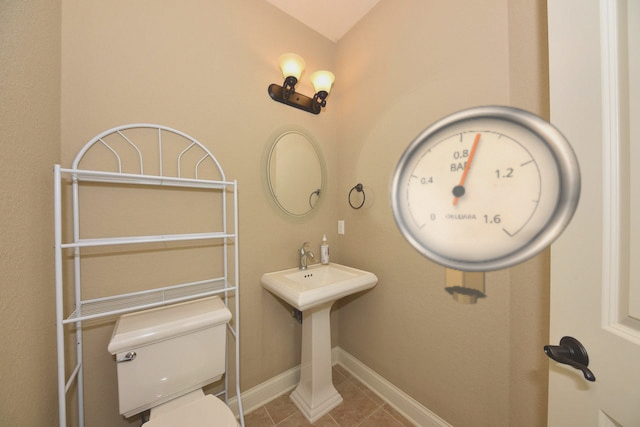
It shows bar 0.9
